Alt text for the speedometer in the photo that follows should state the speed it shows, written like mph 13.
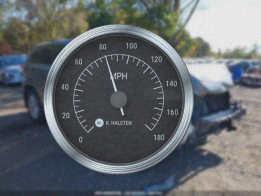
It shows mph 80
